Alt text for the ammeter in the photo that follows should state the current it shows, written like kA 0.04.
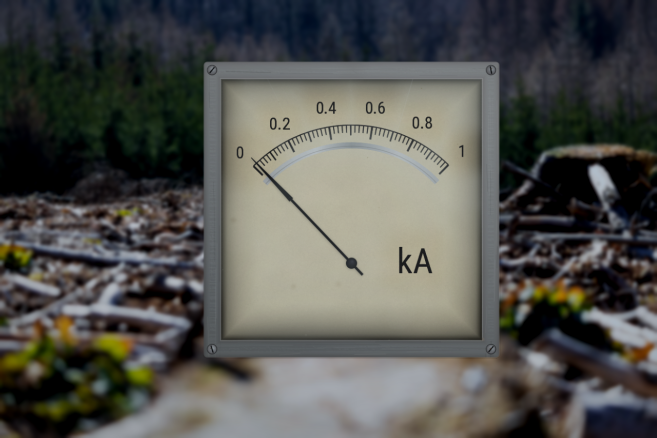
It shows kA 0.02
